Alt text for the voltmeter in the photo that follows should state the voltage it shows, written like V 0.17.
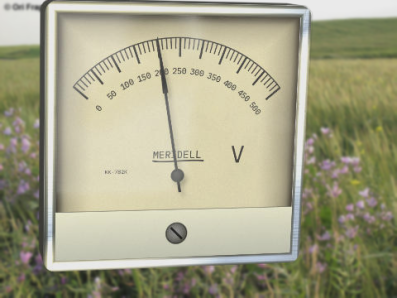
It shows V 200
